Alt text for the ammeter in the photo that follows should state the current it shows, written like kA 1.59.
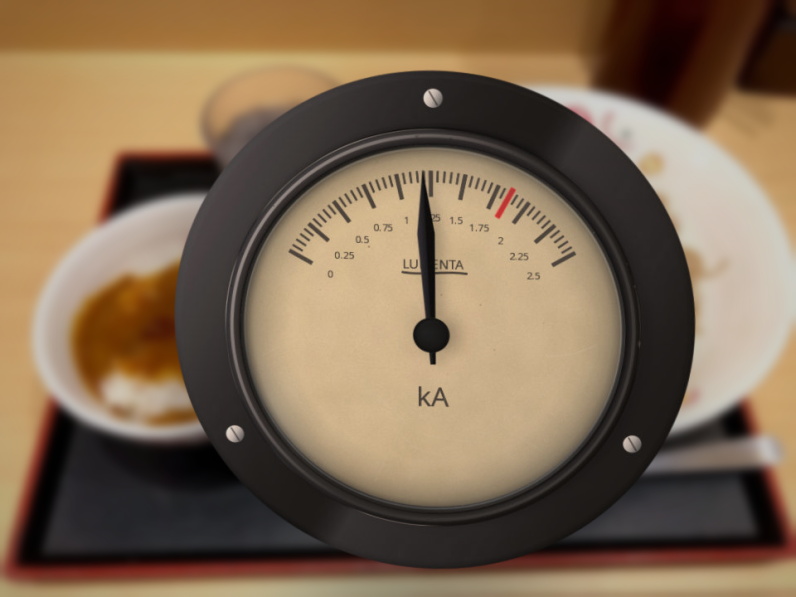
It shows kA 1.2
